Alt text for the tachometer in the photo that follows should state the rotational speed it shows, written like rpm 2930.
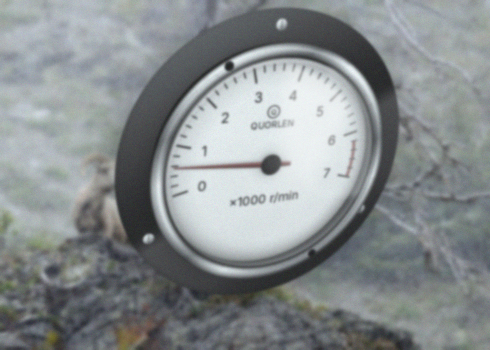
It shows rpm 600
